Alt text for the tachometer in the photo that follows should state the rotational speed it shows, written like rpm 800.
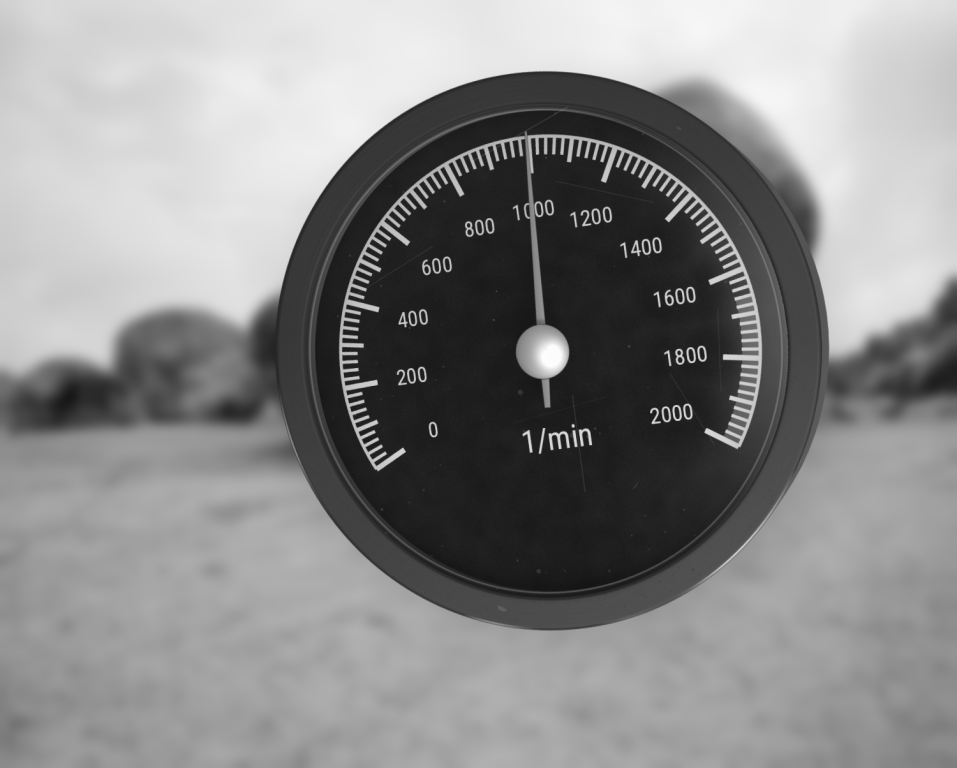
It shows rpm 1000
